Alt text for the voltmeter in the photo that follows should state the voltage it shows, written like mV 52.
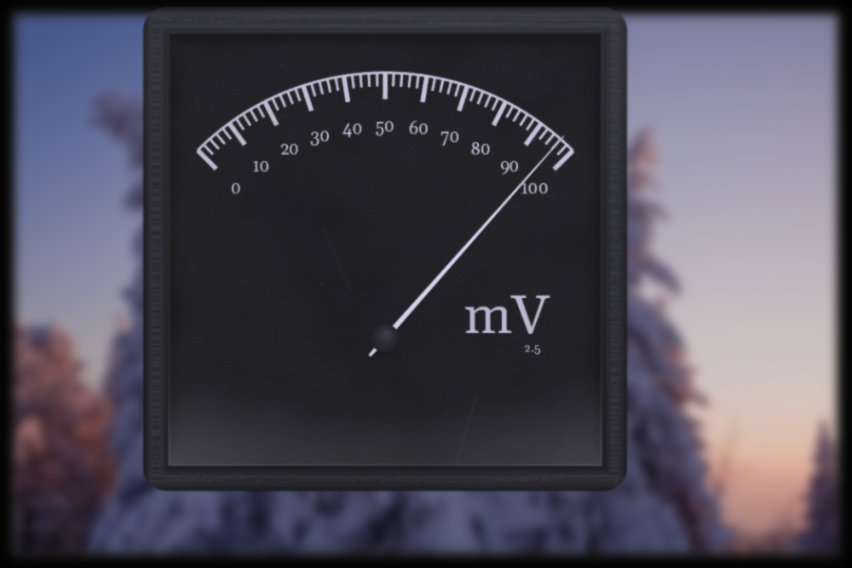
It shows mV 96
